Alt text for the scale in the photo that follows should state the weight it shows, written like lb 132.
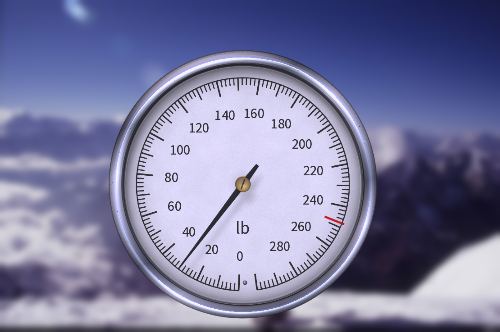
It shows lb 30
